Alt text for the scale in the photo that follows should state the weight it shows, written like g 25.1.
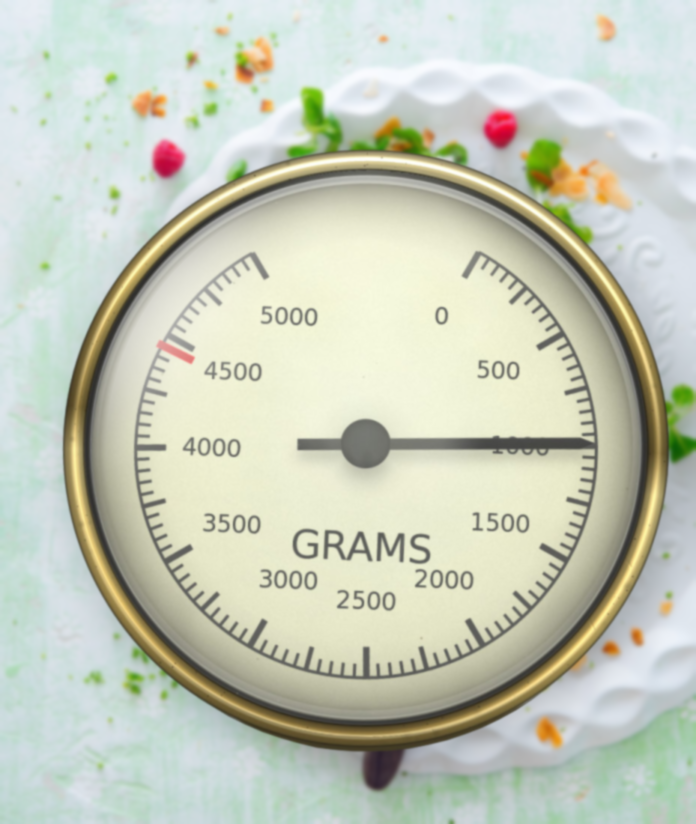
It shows g 1000
